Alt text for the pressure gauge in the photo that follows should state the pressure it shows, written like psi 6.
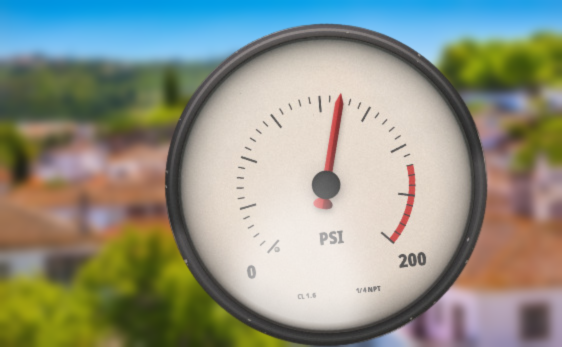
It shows psi 110
